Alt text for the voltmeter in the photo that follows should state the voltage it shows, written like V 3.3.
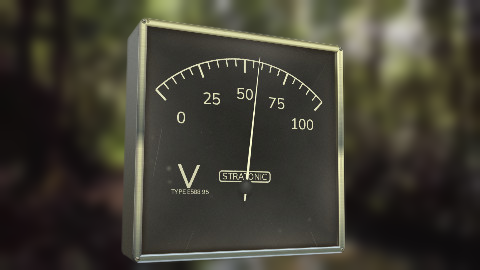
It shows V 57.5
